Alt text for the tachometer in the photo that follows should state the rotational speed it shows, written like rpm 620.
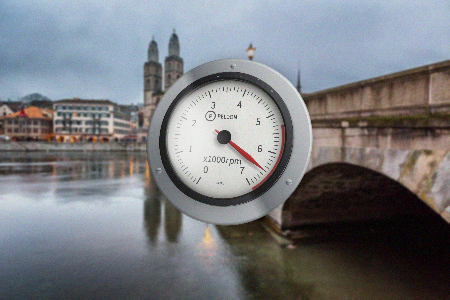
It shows rpm 6500
